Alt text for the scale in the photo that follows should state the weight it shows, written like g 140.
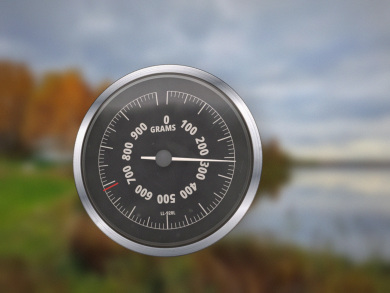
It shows g 260
